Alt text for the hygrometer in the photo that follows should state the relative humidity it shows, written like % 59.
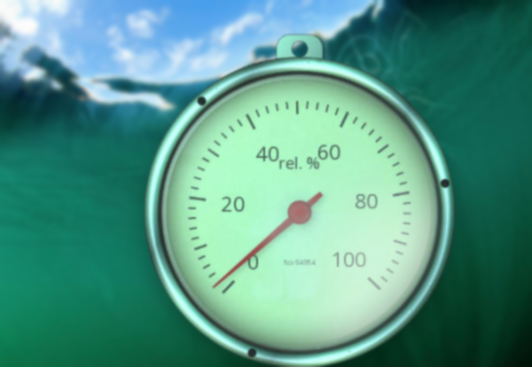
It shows % 2
